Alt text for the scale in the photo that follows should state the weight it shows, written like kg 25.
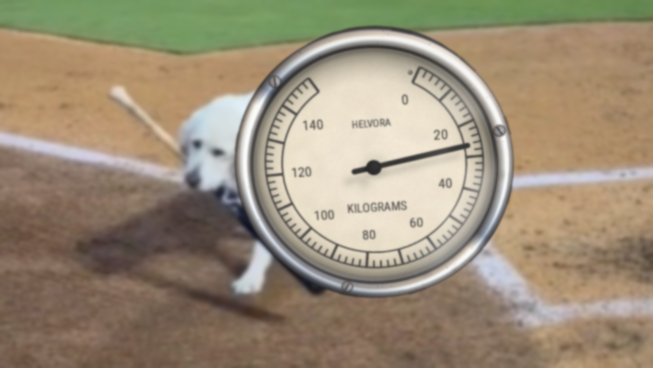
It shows kg 26
